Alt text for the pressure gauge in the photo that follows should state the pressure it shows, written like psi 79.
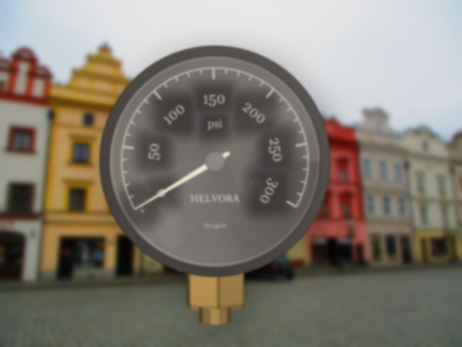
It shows psi 0
